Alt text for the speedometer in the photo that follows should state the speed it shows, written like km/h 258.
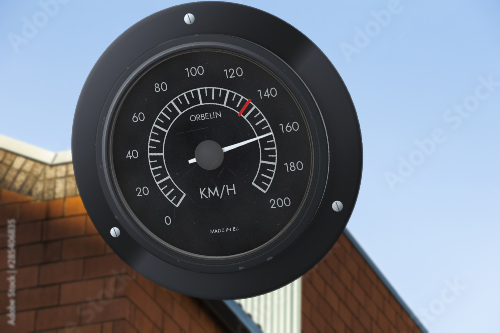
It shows km/h 160
